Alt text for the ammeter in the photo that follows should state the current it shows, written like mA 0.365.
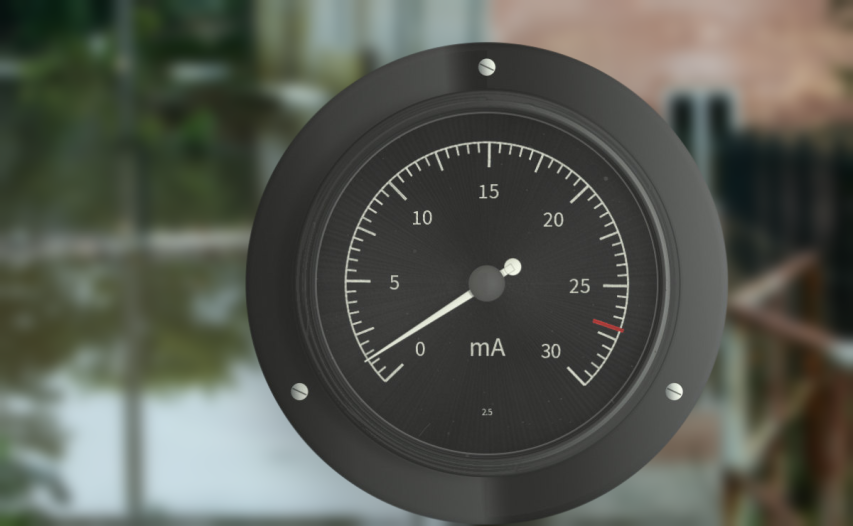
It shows mA 1.25
